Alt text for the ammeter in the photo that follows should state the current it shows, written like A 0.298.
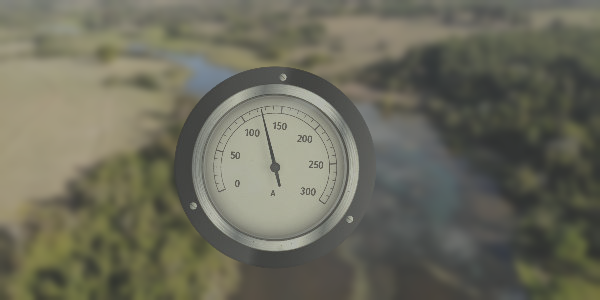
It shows A 125
